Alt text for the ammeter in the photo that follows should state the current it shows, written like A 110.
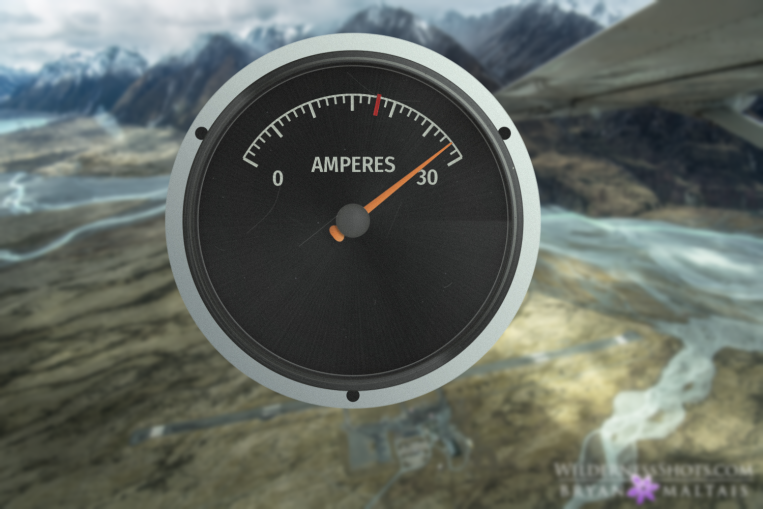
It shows A 28
